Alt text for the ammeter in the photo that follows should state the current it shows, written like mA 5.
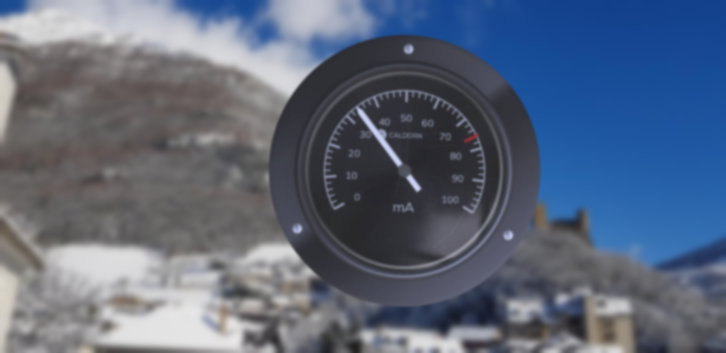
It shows mA 34
